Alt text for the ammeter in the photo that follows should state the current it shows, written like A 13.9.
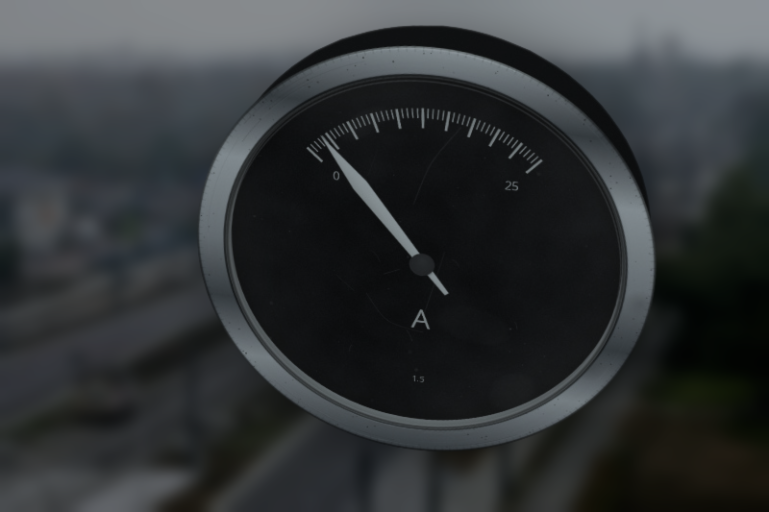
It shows A 2.5
